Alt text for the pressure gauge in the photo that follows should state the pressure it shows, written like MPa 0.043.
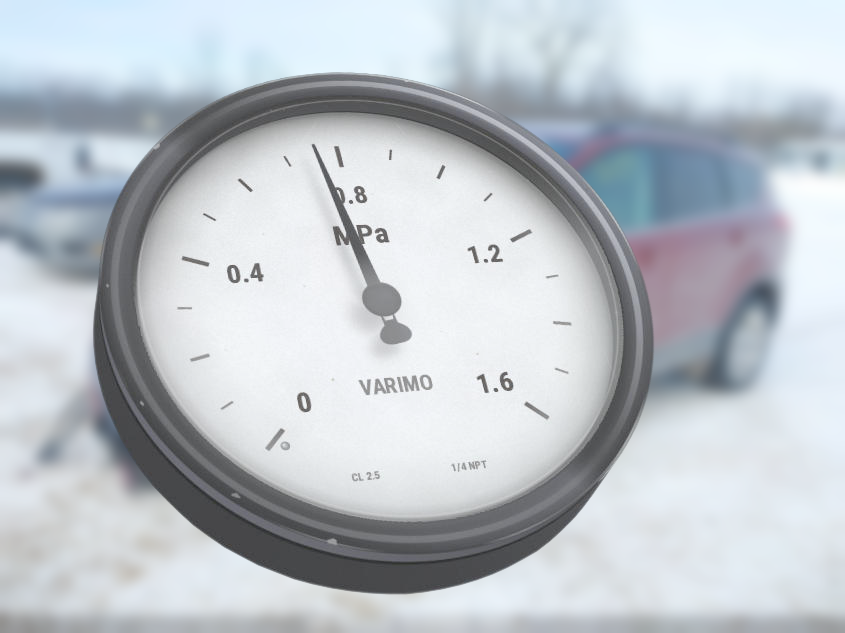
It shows MPa 0.75
